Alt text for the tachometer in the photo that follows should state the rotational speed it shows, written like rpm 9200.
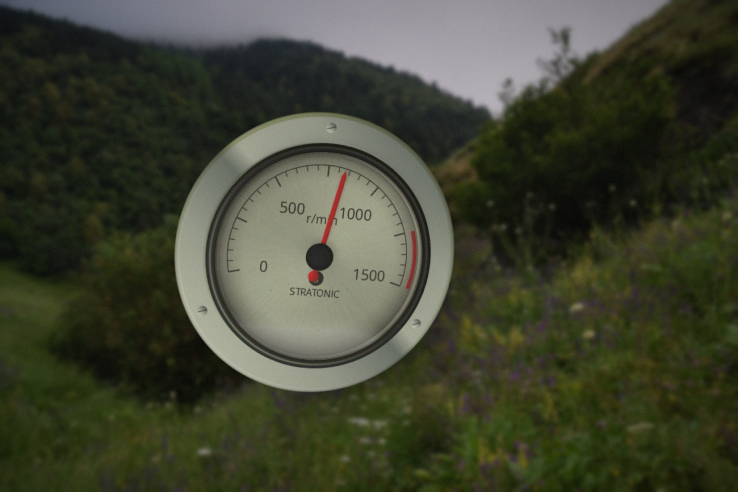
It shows rpm 825
